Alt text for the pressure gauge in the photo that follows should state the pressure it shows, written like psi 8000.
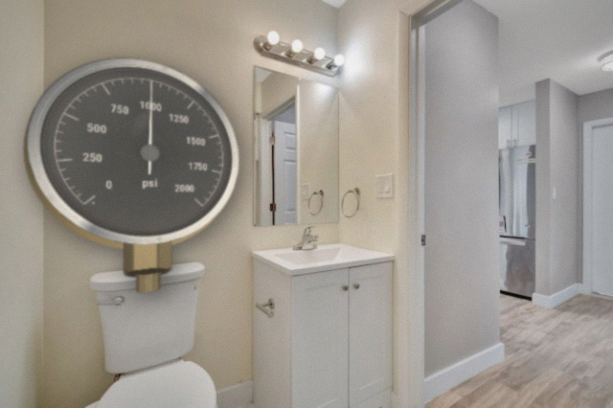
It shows psi 1000
